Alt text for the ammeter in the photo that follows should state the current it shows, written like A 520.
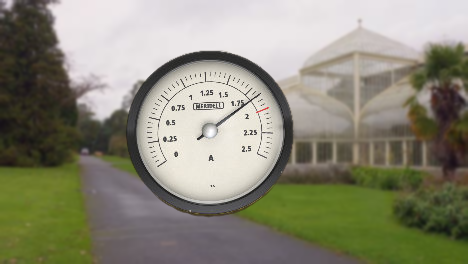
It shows A 1.85
